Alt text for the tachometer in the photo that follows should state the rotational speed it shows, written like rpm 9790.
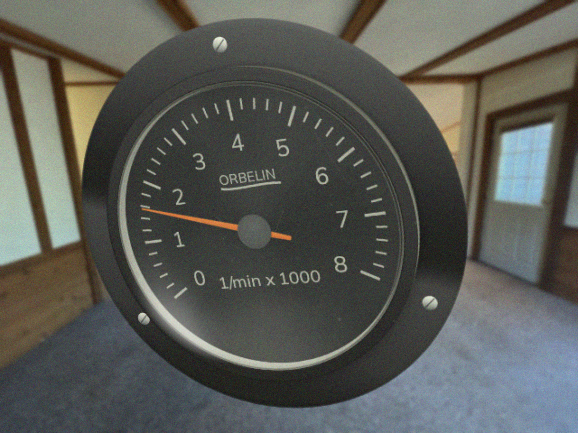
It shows rpm 1600
